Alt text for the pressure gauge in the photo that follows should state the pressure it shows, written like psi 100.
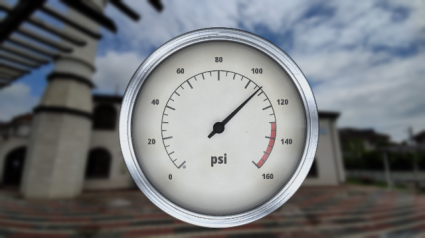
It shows psi 107.5
